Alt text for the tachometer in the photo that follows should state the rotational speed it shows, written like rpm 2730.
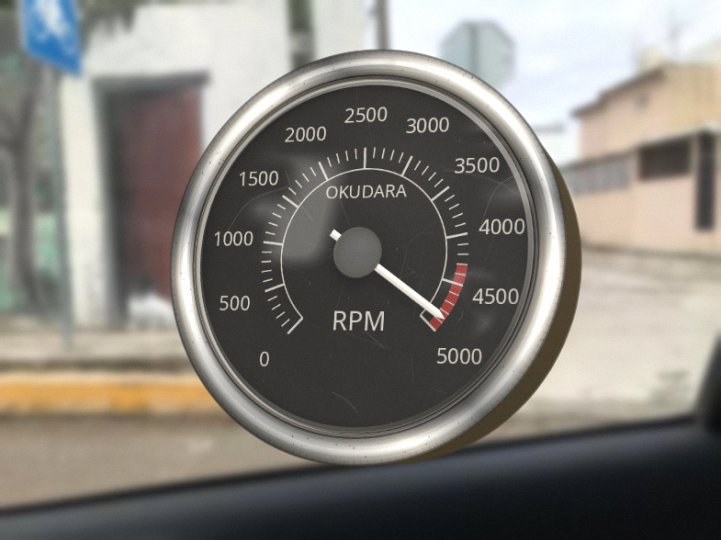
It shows rpm 4850
